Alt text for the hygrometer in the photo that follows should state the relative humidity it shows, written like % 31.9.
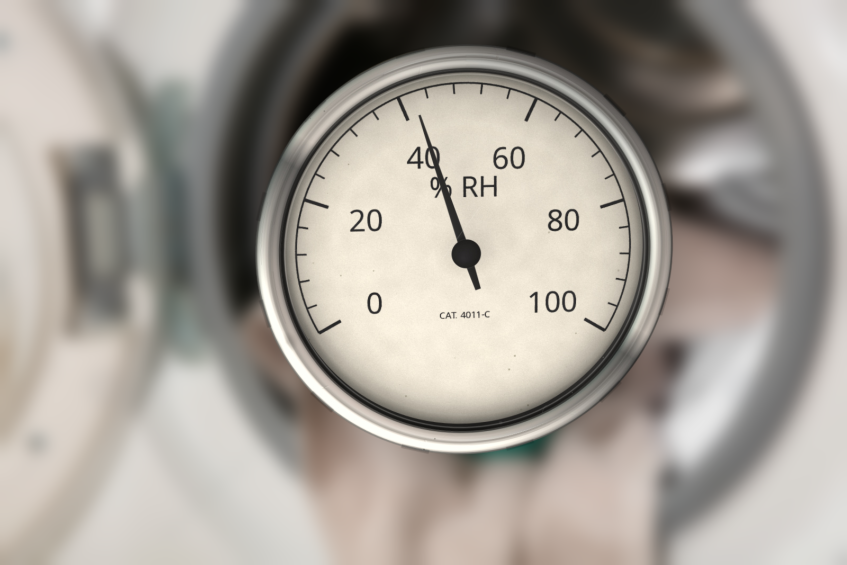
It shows % 42
